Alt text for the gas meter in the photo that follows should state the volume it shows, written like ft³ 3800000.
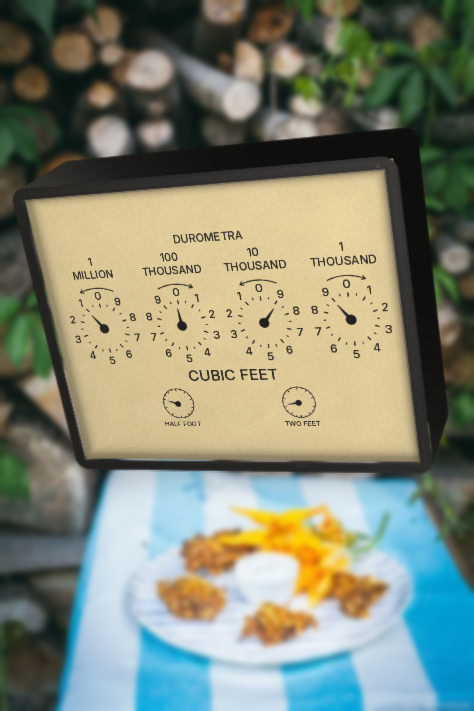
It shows ft³ 98900
